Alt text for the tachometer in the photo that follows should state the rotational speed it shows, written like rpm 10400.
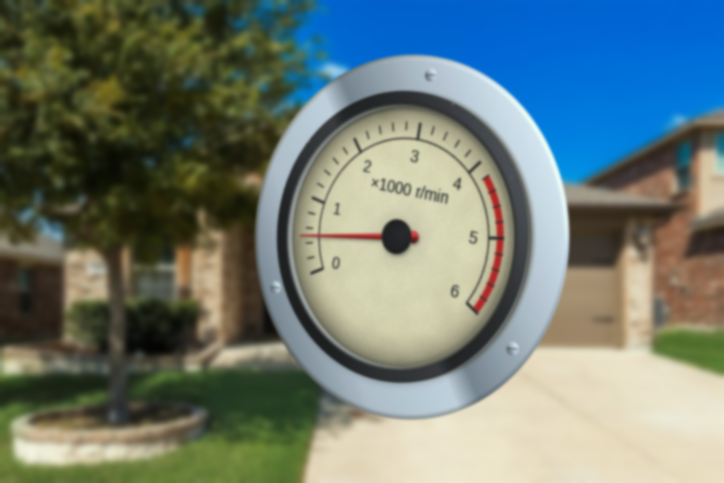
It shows rpm 500
